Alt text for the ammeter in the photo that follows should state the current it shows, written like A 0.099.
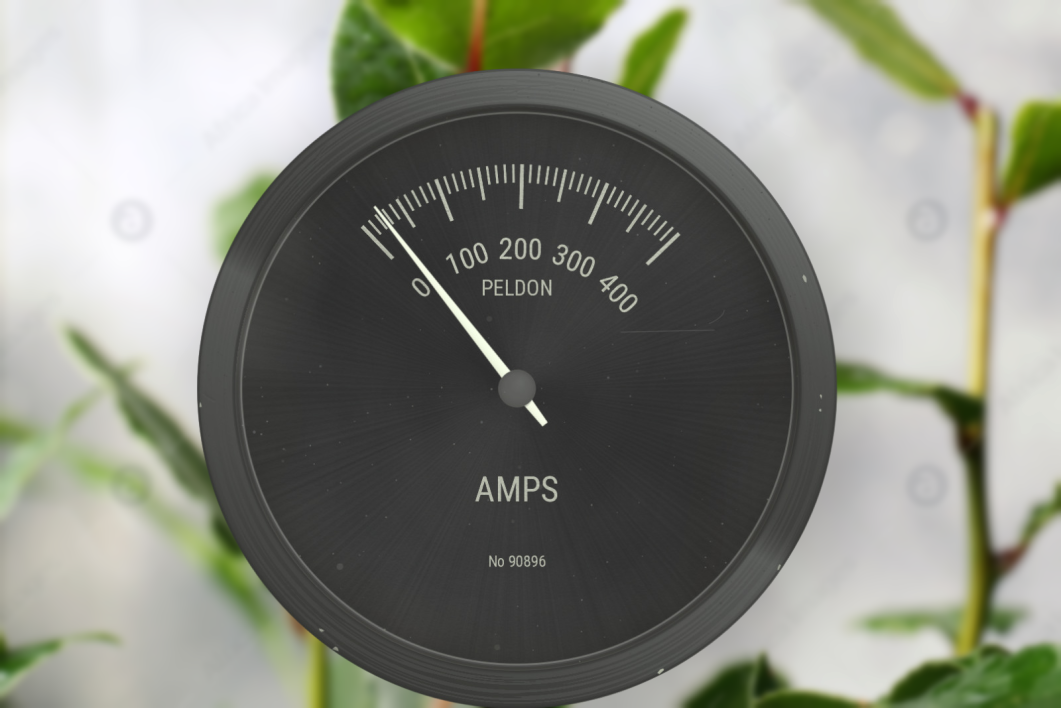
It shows A 25
